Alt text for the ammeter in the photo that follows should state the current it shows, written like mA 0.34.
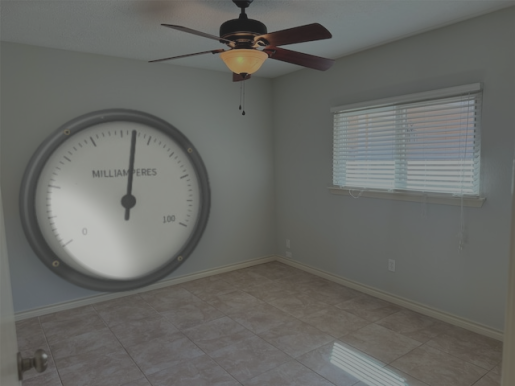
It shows mA 54
